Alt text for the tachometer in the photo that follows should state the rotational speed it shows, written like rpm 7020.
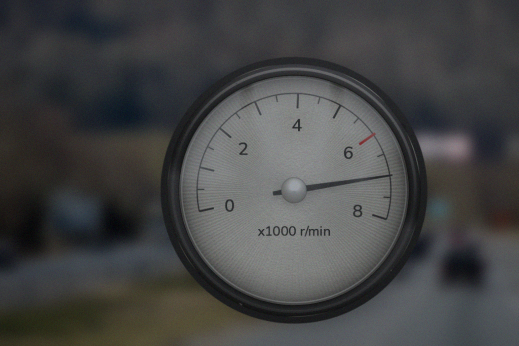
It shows rpm 7000
